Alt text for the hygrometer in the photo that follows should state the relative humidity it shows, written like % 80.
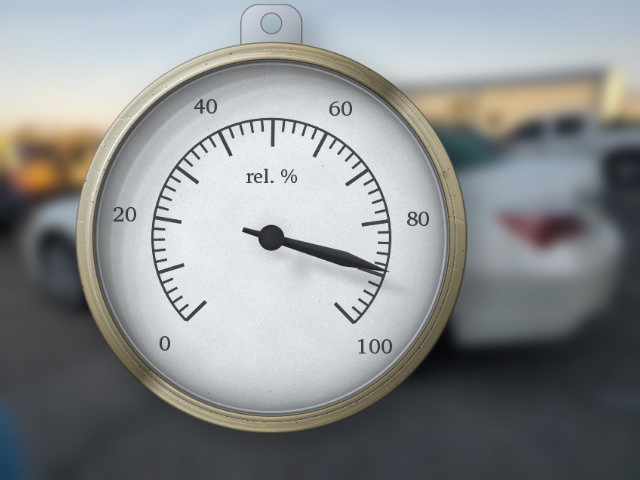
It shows % 89
